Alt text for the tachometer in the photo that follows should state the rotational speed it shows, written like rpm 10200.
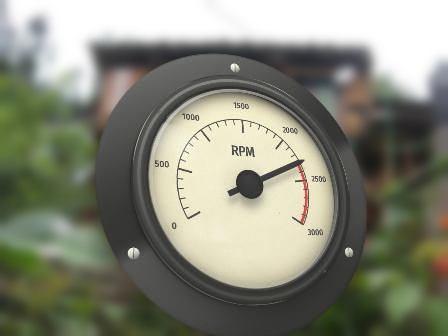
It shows rpm 2300
